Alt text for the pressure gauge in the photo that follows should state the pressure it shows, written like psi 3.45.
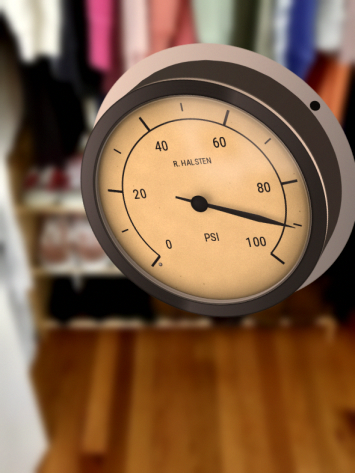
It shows psi 90
